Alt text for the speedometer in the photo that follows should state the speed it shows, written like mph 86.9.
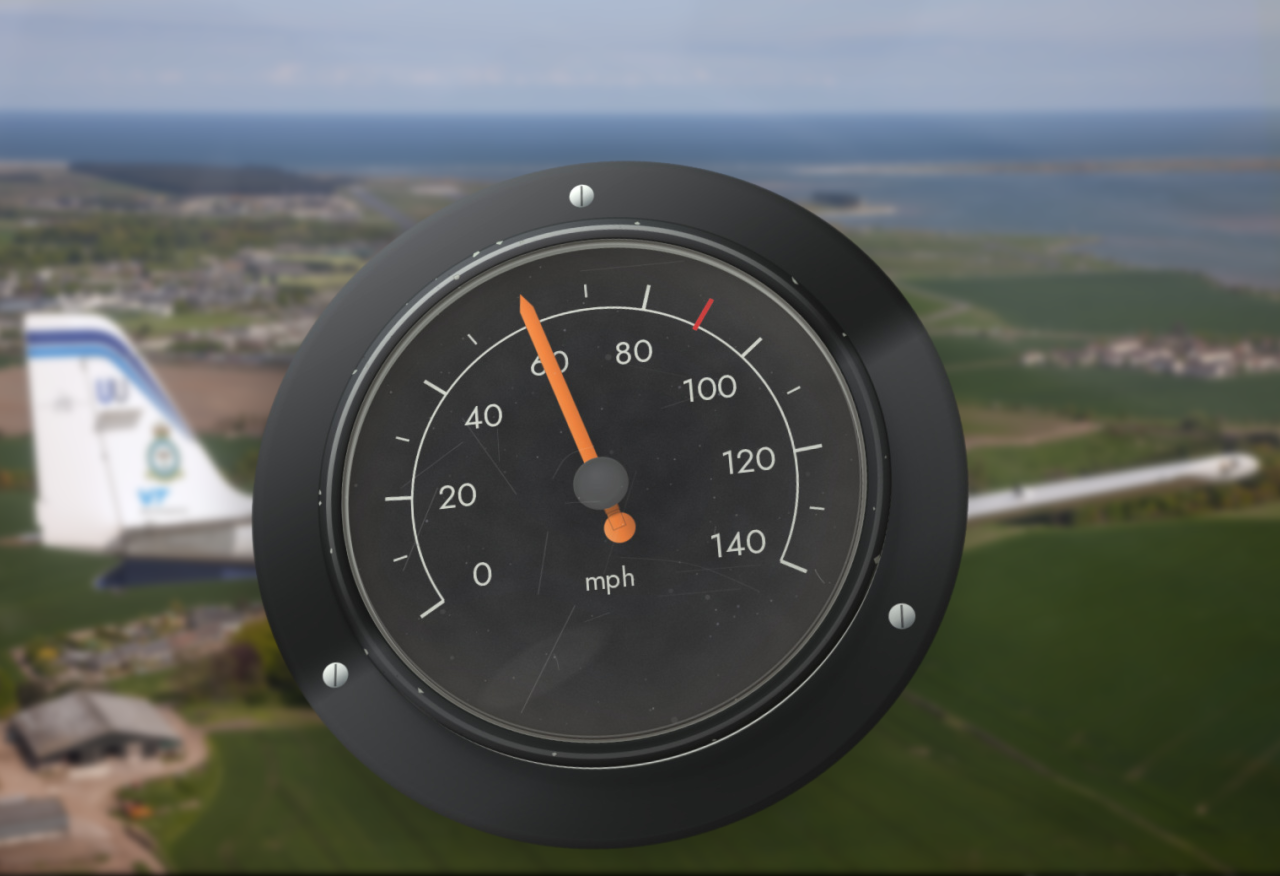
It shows mph 60
